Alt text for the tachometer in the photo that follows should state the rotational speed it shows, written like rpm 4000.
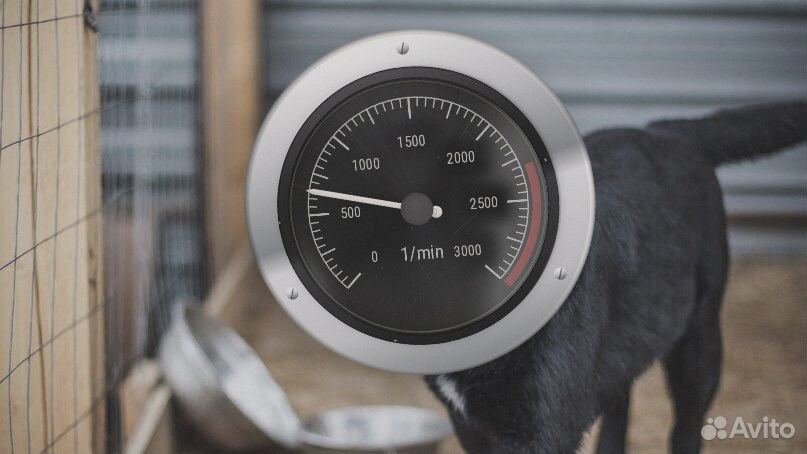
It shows rpm 650
